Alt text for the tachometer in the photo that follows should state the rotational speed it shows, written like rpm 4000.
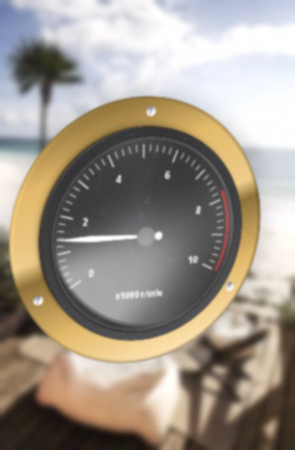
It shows rpm 1400
